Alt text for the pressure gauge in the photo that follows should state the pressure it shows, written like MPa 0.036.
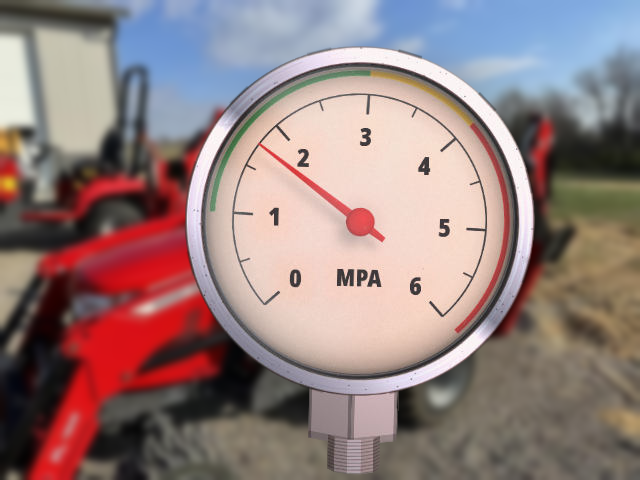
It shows MPa 1.75
